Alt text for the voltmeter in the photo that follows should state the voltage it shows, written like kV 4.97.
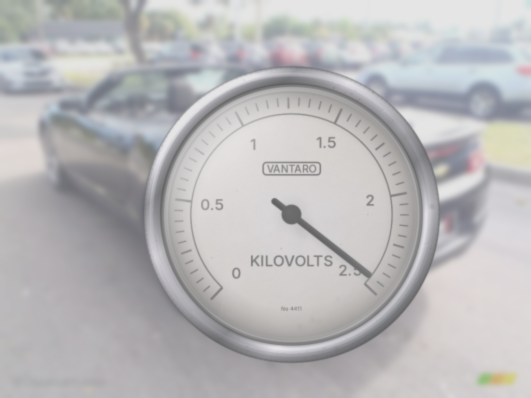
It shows kV 2.45
